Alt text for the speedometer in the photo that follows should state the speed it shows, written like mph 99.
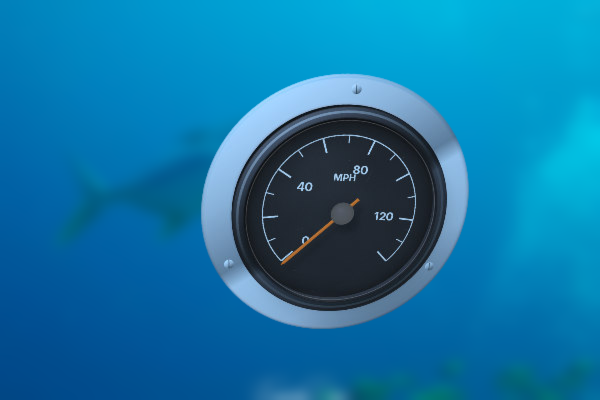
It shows mph 0
